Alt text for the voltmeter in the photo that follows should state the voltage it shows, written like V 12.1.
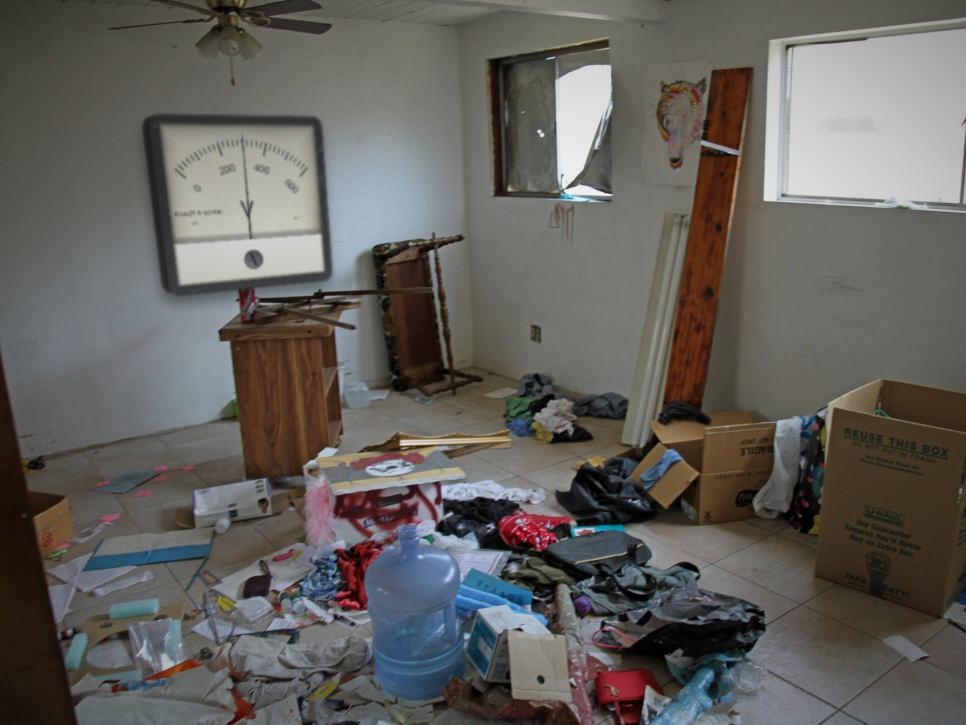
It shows V 300
